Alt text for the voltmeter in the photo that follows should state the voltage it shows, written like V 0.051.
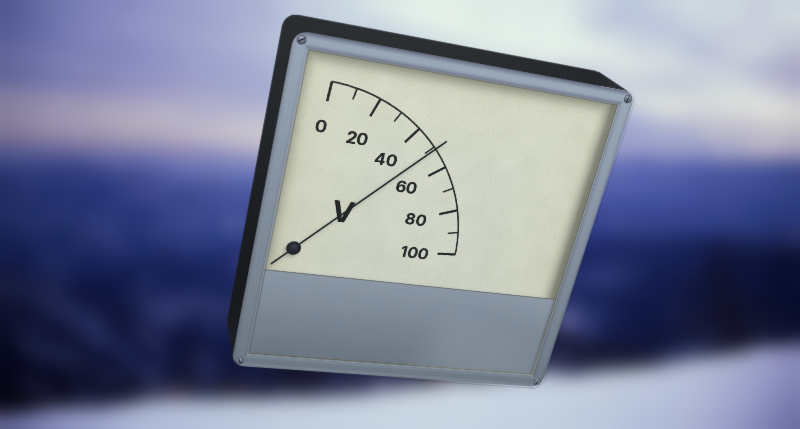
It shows V 50
